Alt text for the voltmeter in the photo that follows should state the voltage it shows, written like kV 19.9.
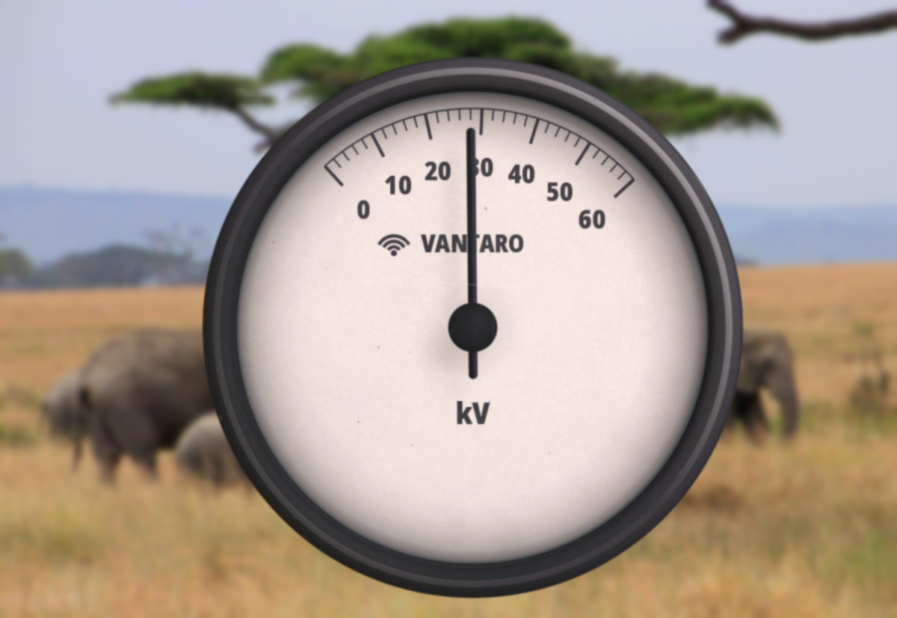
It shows kV 28
